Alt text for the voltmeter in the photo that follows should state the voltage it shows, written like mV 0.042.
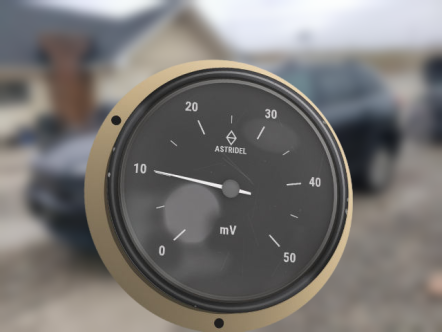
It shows mV 10
